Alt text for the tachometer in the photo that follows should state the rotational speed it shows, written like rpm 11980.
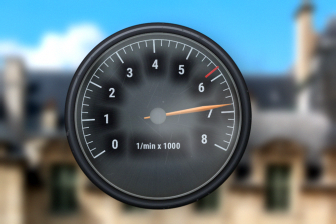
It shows rpm 6800
